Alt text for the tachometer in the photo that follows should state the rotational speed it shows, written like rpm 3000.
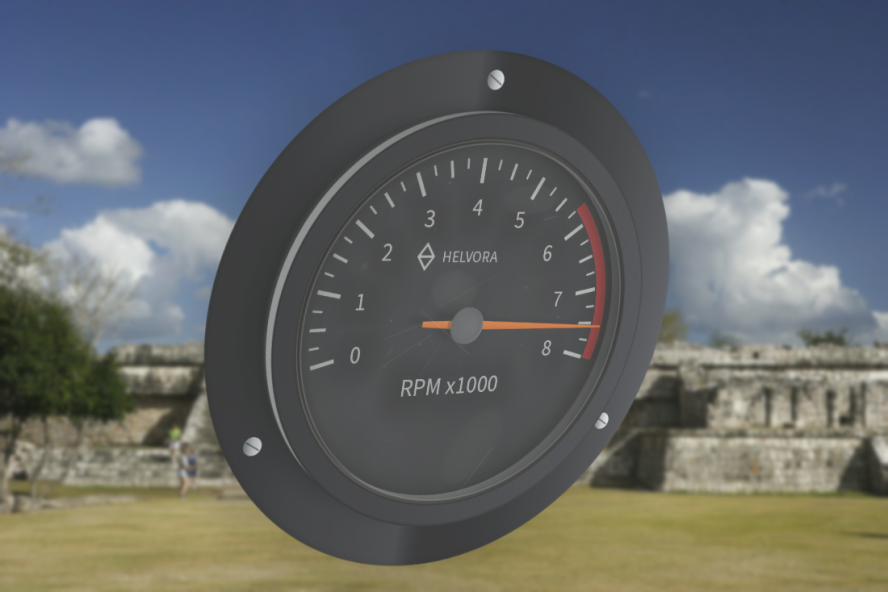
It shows rpm 7500
